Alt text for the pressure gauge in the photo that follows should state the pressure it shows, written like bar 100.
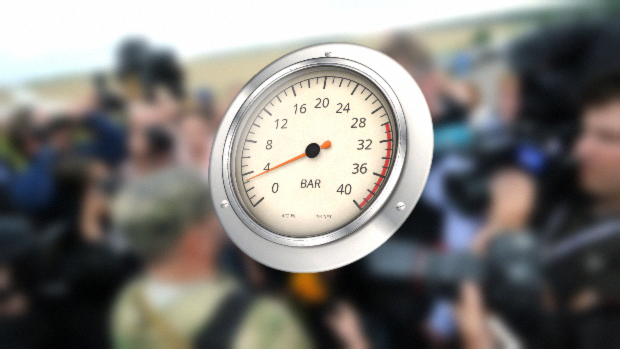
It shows bar 3
